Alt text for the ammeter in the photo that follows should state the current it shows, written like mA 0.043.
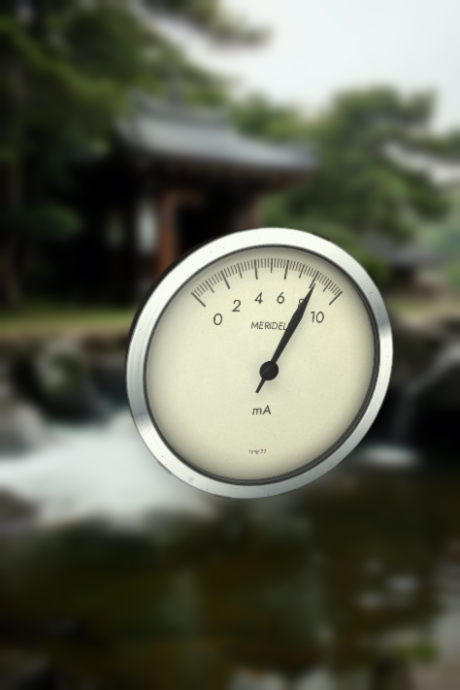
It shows mA 8
